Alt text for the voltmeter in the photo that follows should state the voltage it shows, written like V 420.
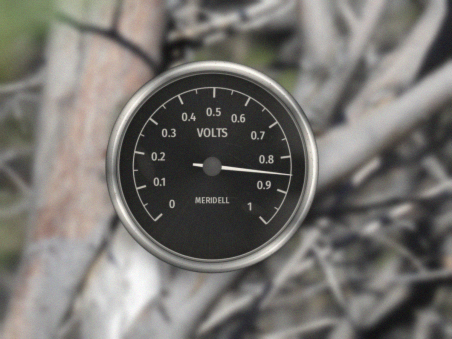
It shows V 0.85
